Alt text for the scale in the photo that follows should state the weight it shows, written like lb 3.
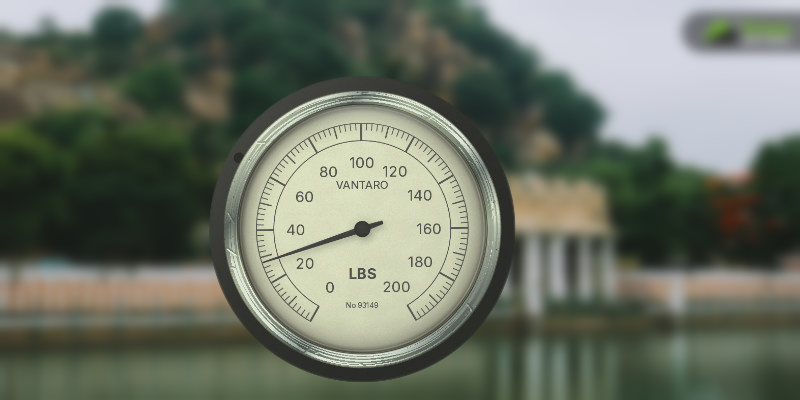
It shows lb 28
